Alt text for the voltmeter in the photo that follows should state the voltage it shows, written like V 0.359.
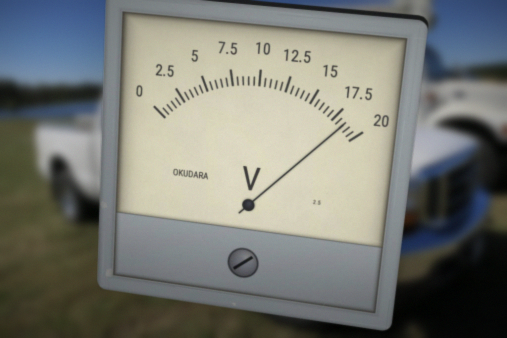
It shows V 18.5
